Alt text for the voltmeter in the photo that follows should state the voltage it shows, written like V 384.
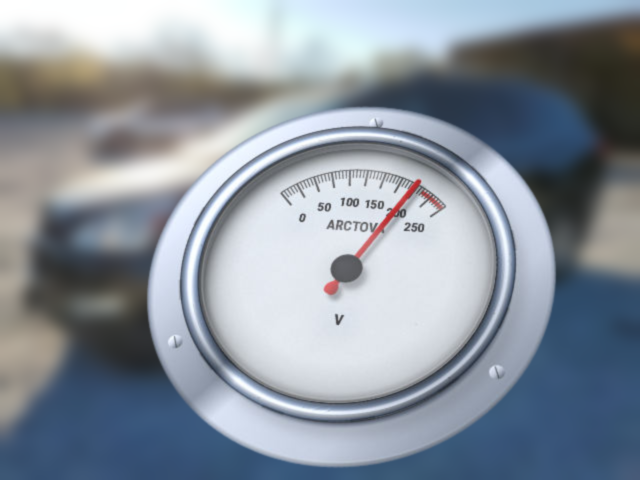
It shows V 200
